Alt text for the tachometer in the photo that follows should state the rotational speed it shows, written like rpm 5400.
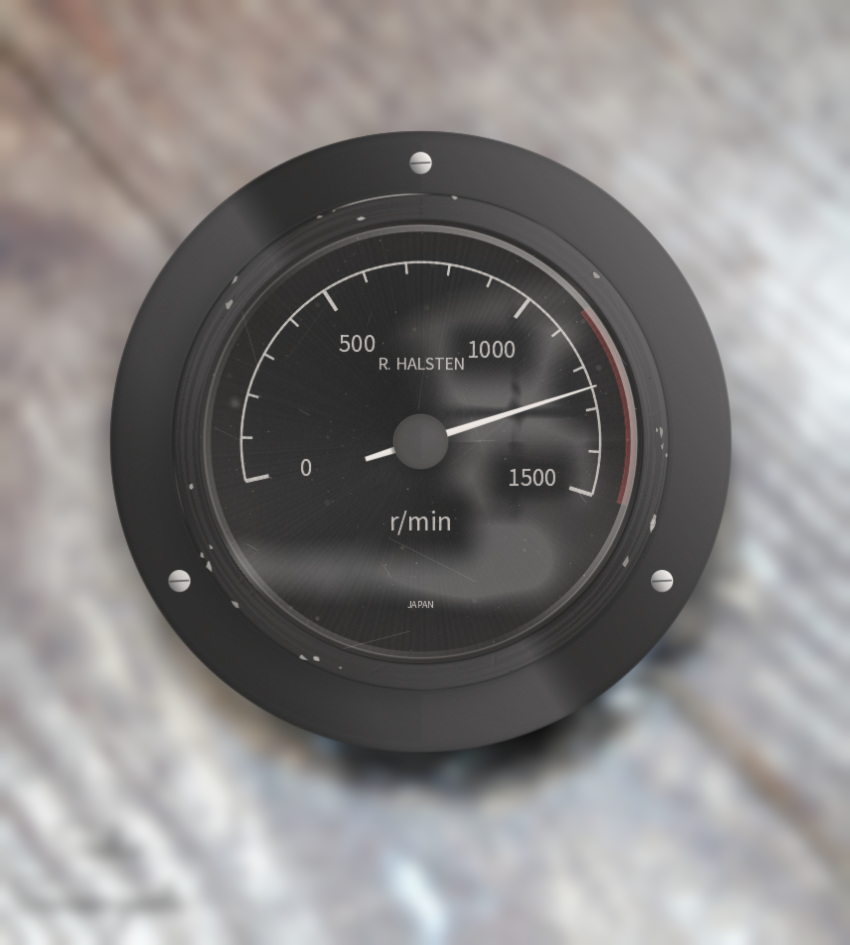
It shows rpm 1250
